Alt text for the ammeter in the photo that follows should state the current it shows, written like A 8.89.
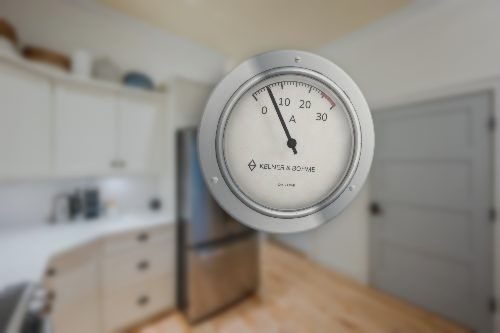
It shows A 5
